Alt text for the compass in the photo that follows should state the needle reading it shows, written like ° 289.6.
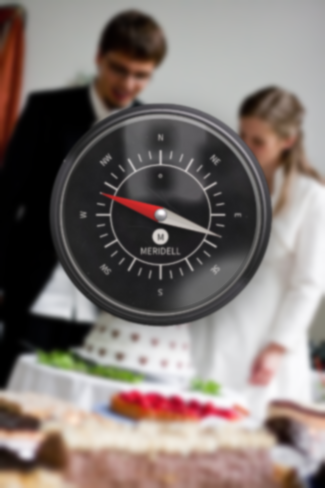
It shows ° 290
